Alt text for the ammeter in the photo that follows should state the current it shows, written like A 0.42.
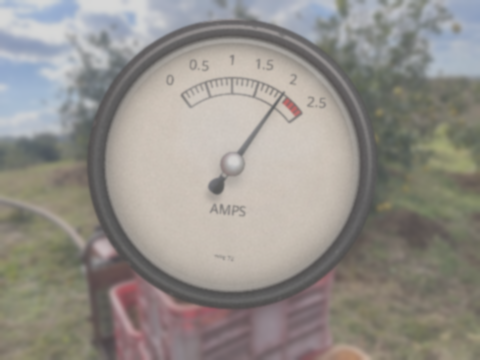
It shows A 2
